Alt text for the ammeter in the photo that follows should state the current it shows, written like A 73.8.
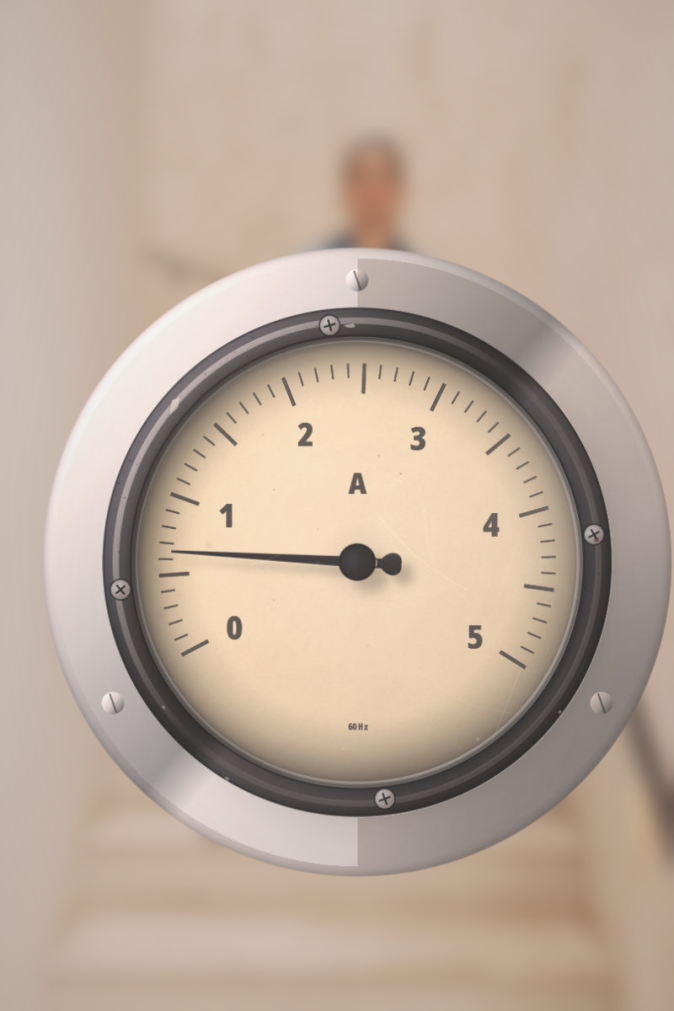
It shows A 0.65
